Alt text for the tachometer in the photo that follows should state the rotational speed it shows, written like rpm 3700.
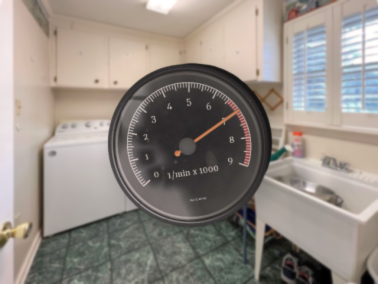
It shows rpm 7000
